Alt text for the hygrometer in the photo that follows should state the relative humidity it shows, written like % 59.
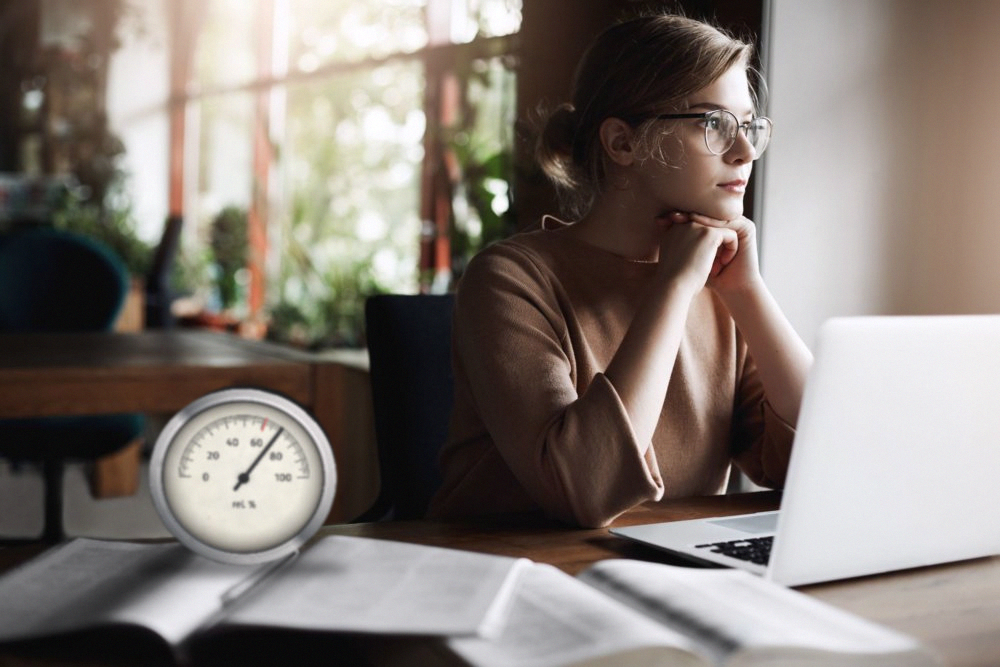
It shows % 70
